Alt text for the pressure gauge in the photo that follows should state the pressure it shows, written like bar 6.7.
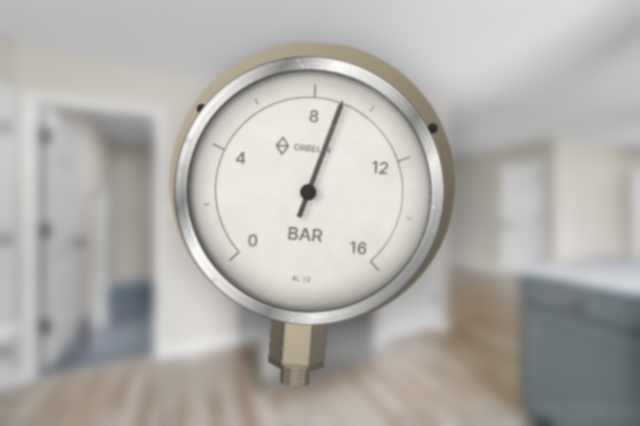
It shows bar 9
